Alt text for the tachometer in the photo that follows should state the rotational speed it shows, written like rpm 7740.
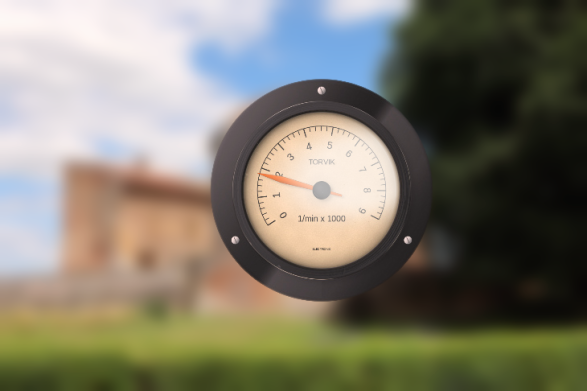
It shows rpm 1800
